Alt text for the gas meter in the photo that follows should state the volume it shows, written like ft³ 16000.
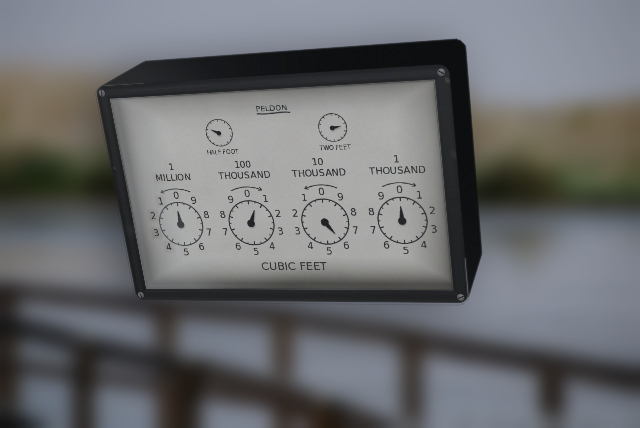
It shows ft³ 6000
